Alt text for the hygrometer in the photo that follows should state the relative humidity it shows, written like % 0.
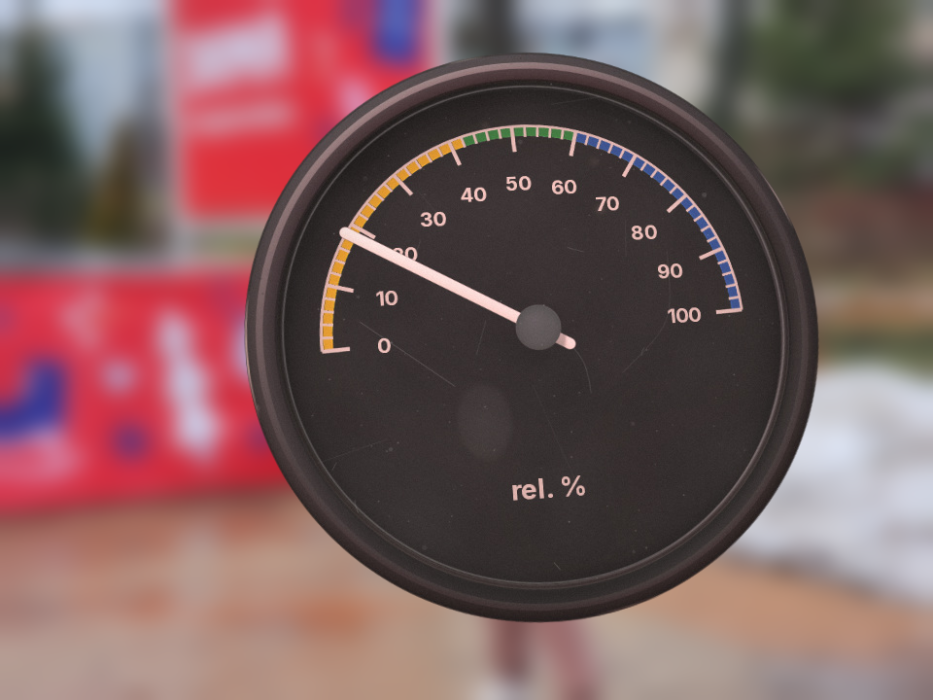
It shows % 18
